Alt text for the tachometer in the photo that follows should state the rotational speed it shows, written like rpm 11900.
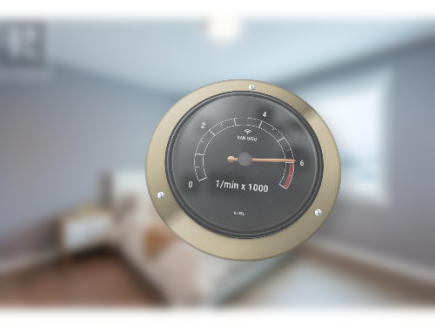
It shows rpm 6000
